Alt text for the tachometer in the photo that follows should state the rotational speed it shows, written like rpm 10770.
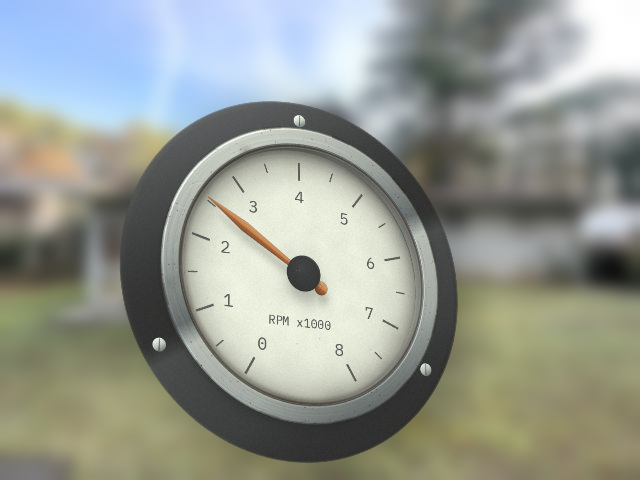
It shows rpm 2500
